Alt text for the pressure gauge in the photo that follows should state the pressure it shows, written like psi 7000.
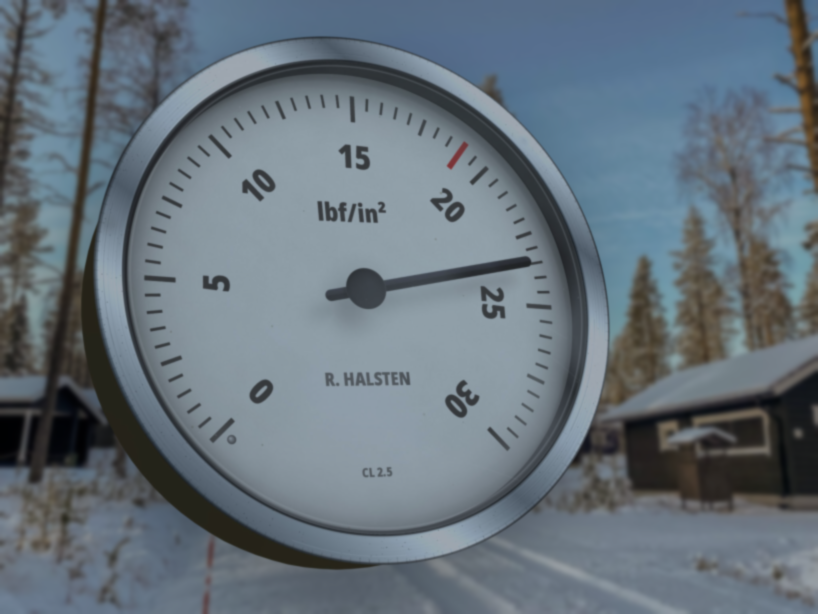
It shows psi 23.5
